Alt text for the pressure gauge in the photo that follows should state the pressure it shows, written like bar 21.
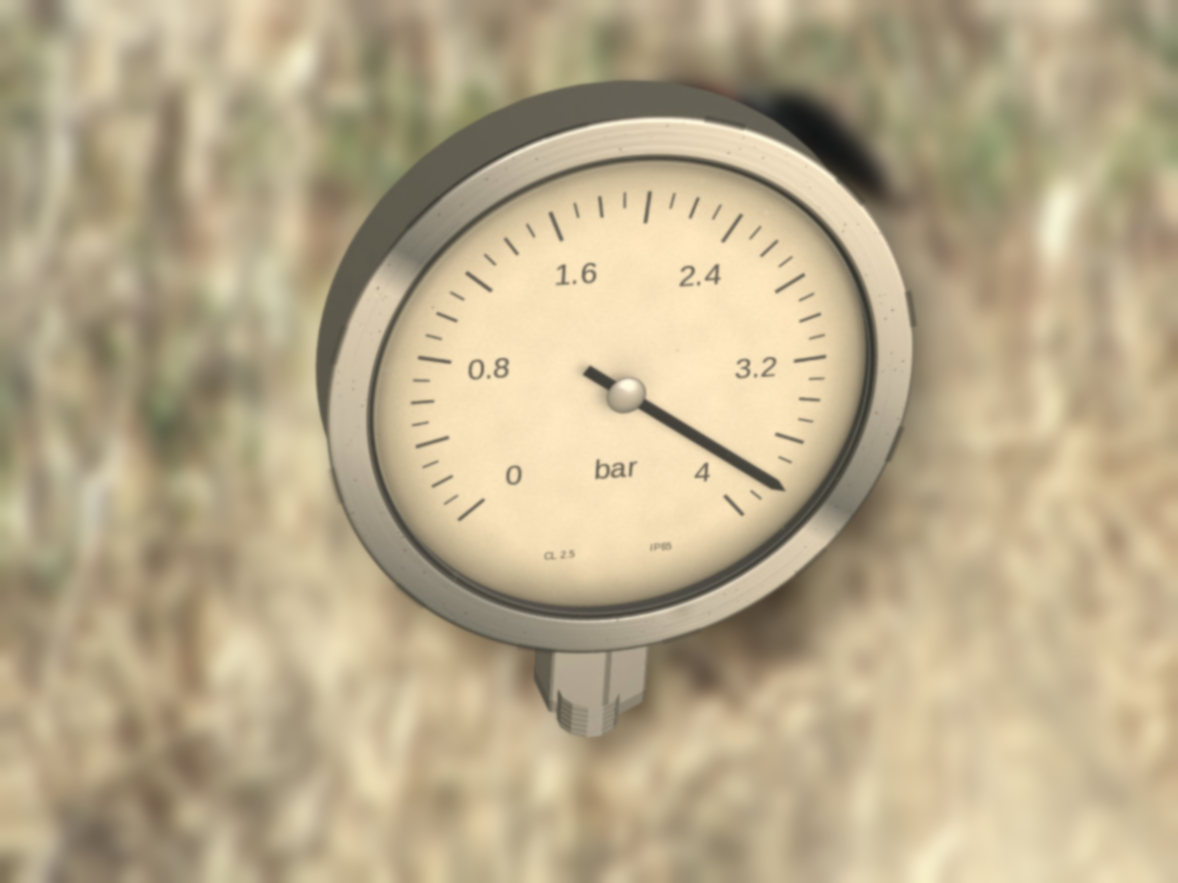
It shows bar 3.8
